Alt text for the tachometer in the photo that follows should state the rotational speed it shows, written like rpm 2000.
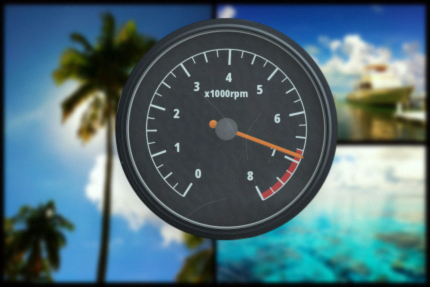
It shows rpm 6875
